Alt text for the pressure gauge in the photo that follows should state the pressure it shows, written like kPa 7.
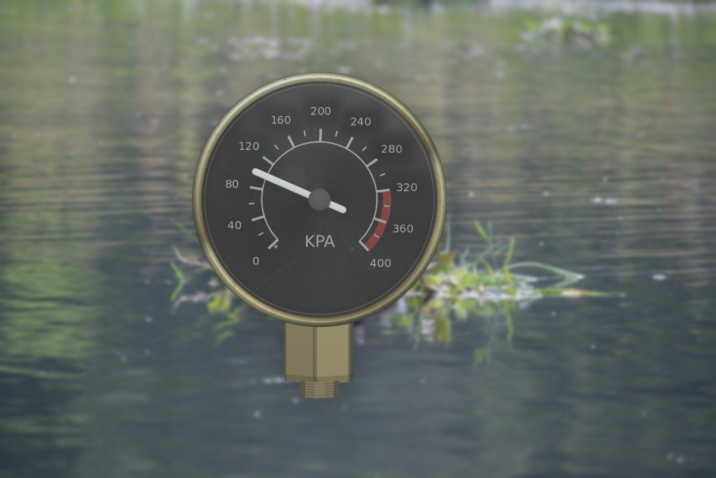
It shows kPa 100
